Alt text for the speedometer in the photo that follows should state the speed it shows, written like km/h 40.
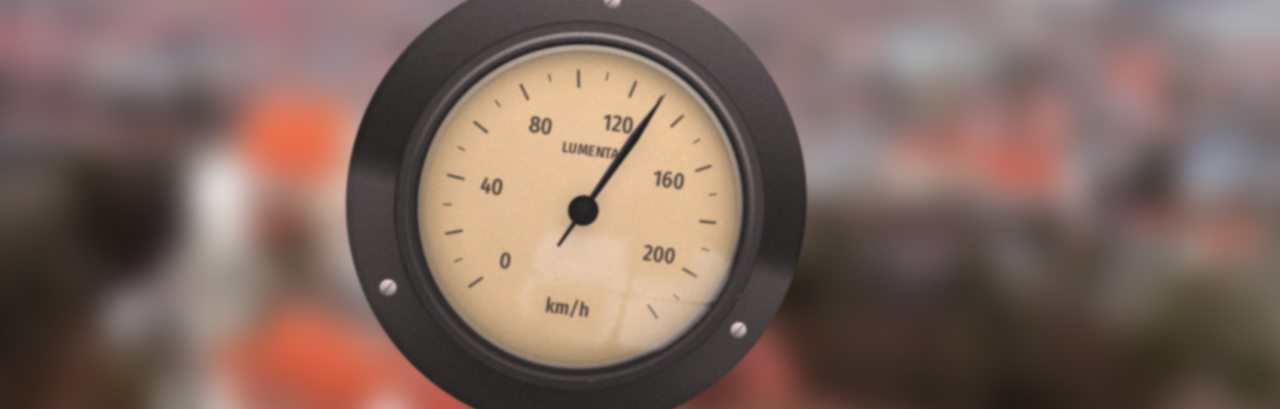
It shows km/h 130
